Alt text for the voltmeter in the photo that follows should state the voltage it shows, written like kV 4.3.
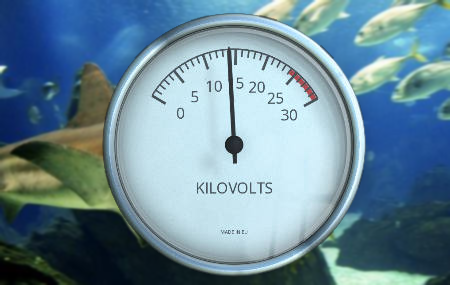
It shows kV 14
